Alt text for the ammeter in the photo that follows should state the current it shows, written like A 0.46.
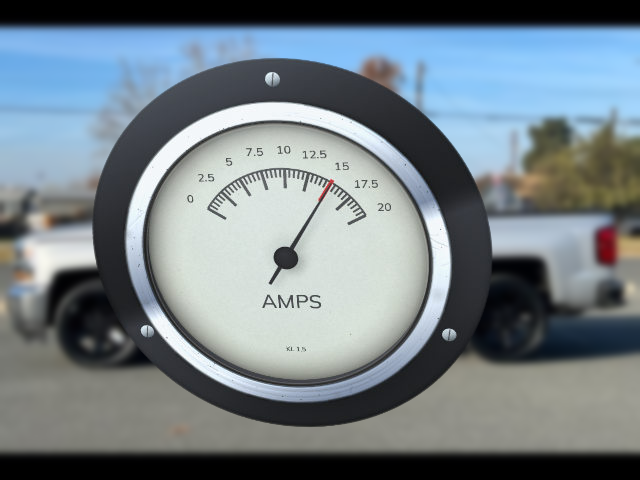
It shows A 15
